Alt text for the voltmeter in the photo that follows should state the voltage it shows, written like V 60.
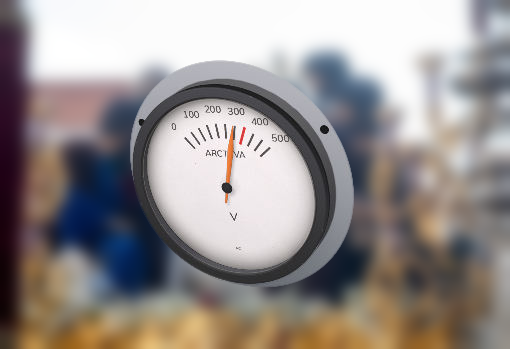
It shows V 300
